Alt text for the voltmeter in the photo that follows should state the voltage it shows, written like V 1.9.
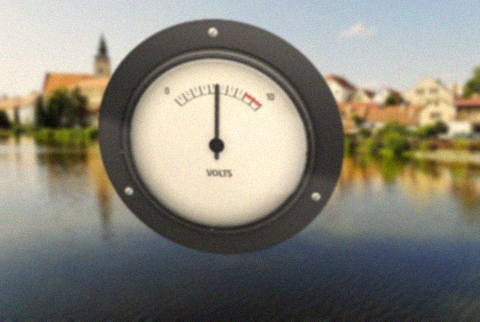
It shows V 5
